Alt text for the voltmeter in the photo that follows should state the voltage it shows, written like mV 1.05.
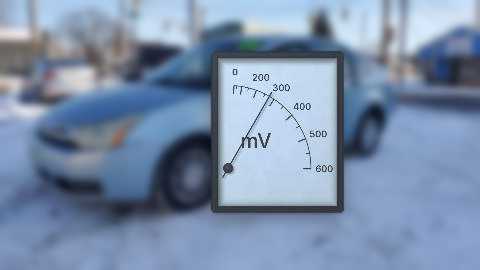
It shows mV 275
